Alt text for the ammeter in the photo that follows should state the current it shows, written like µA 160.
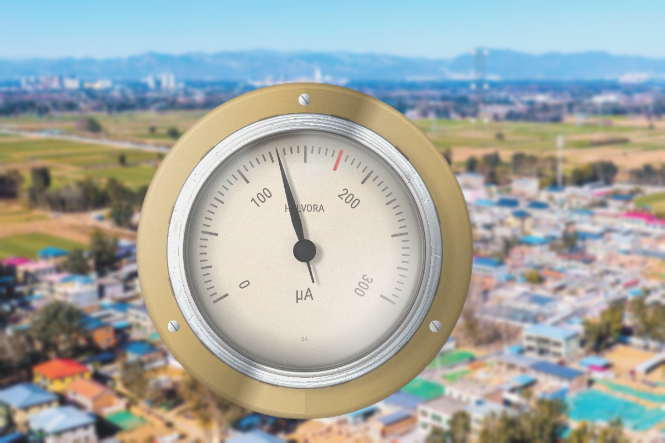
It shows µA 130
